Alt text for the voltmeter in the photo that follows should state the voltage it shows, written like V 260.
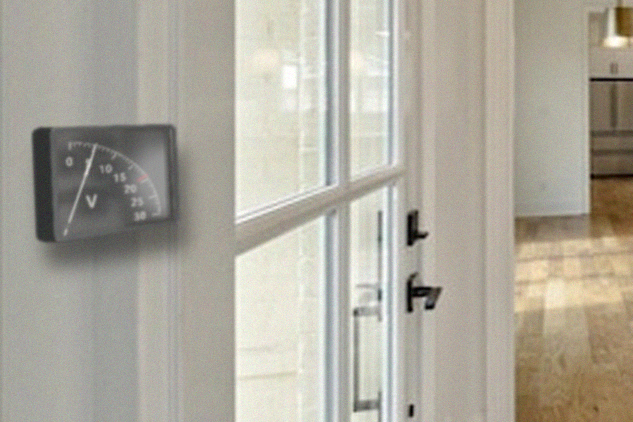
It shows V 5
